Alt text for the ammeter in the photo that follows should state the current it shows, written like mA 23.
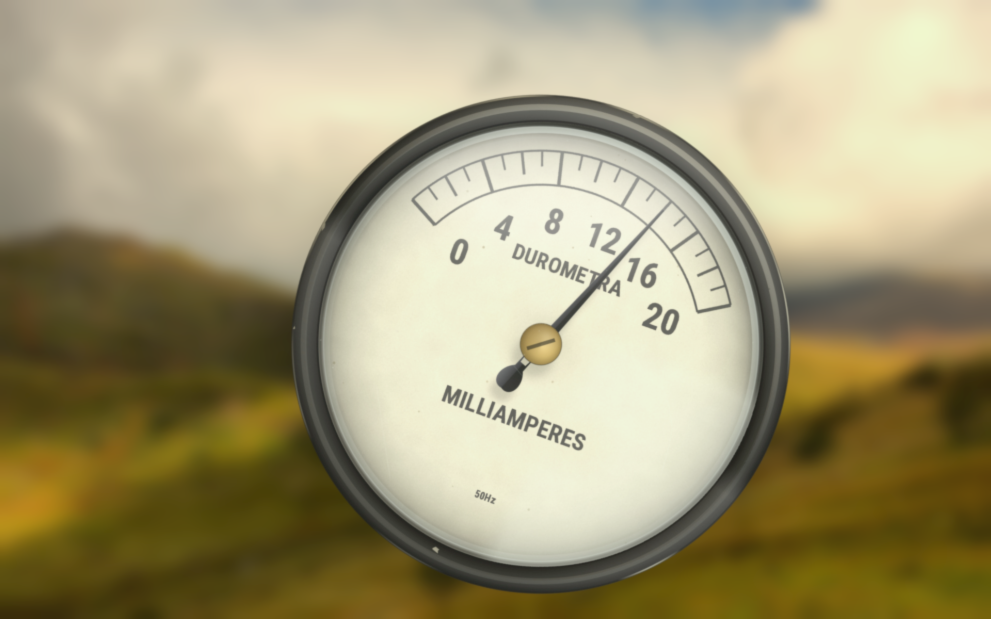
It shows mA 14
